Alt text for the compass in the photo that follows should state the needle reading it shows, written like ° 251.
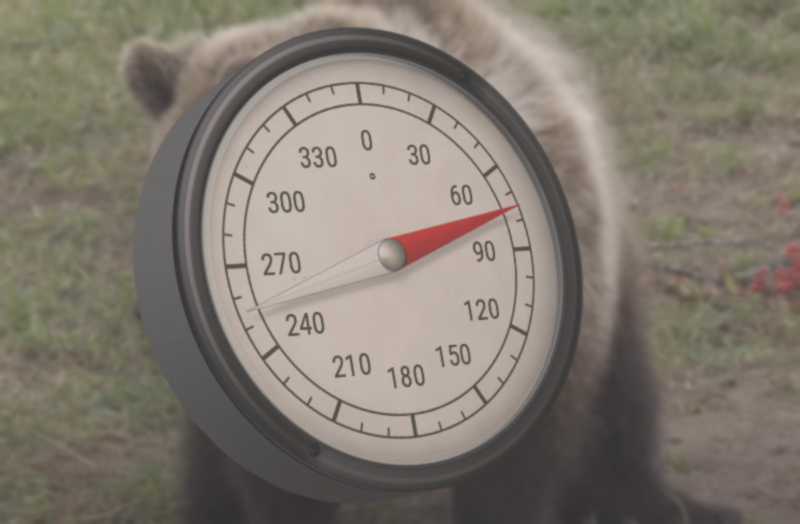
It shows ° 75
